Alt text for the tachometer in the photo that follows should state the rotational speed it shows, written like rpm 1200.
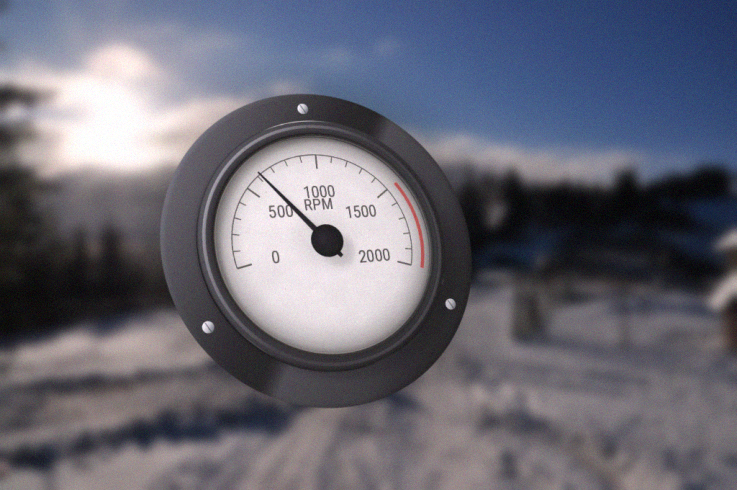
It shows rpm 600
